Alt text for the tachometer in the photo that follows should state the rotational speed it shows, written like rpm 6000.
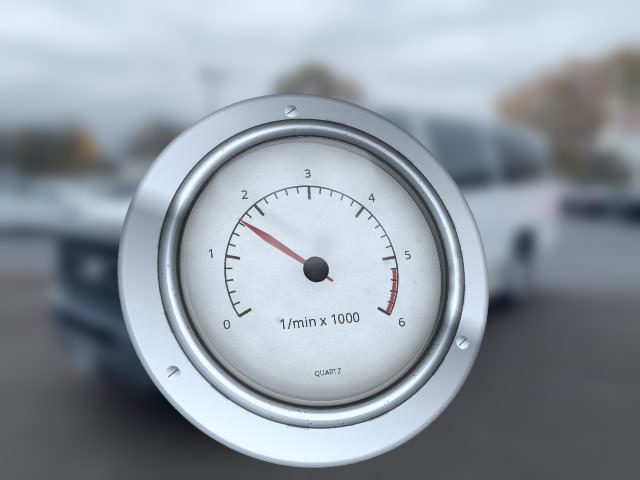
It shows rpm 1600
